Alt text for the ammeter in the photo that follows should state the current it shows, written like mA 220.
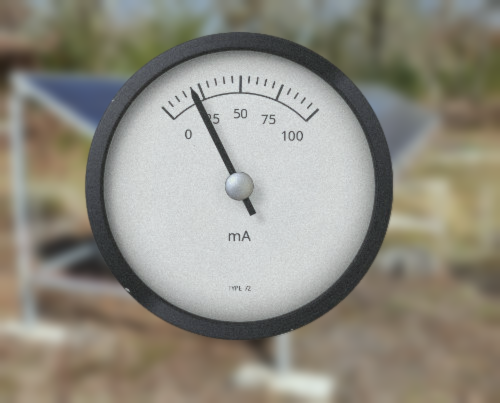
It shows mA 20
